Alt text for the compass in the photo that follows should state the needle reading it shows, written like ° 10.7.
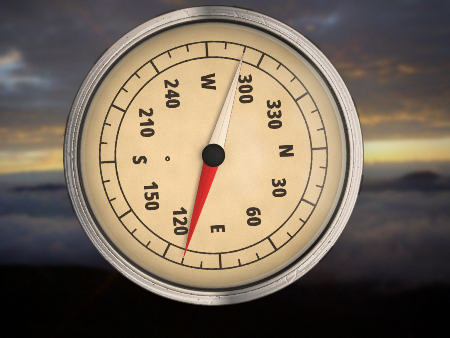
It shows ° 110
